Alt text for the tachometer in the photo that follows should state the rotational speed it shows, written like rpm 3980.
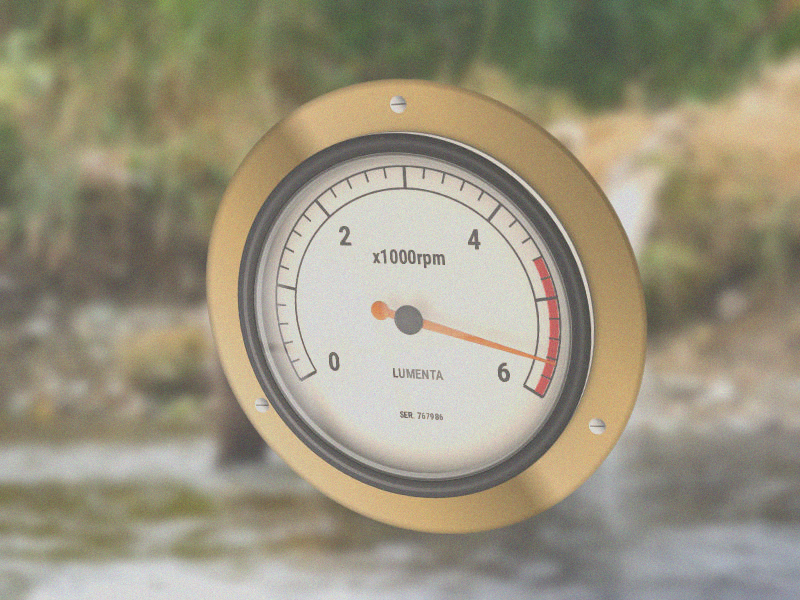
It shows rpm 5600
